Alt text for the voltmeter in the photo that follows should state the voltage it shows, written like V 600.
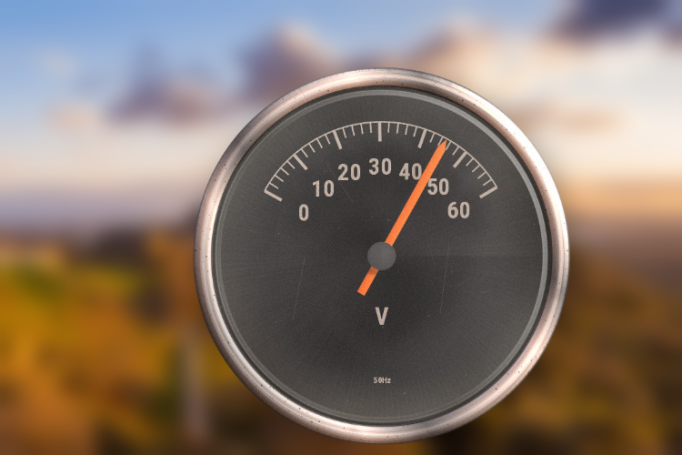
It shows V 45
